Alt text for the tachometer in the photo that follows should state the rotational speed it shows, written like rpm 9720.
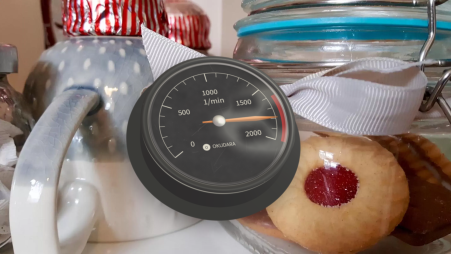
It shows rpm 1800
